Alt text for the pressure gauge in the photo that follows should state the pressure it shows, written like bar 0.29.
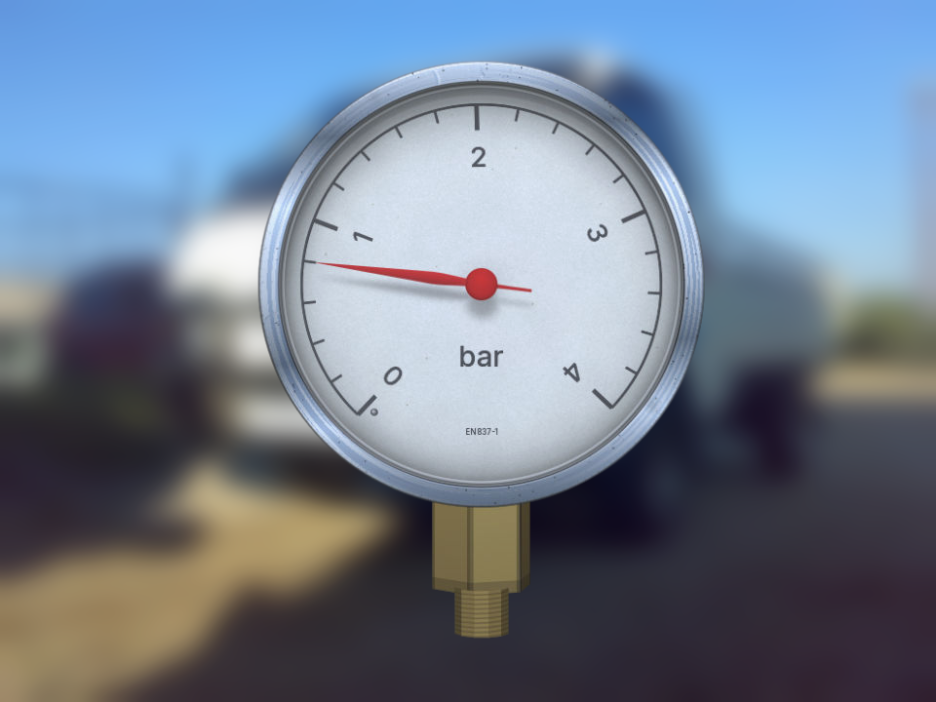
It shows bar 0.8
